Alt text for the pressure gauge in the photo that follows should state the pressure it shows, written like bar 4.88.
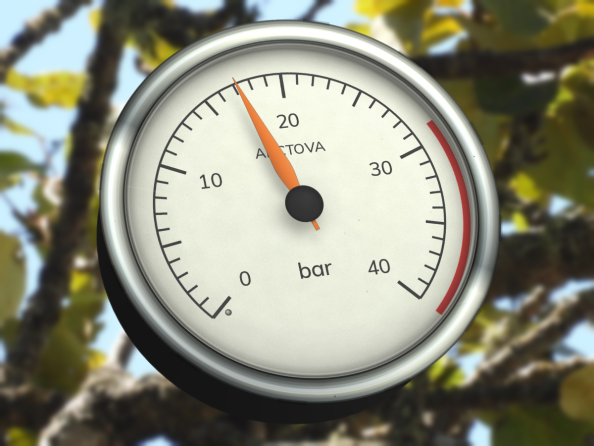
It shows bar 17
